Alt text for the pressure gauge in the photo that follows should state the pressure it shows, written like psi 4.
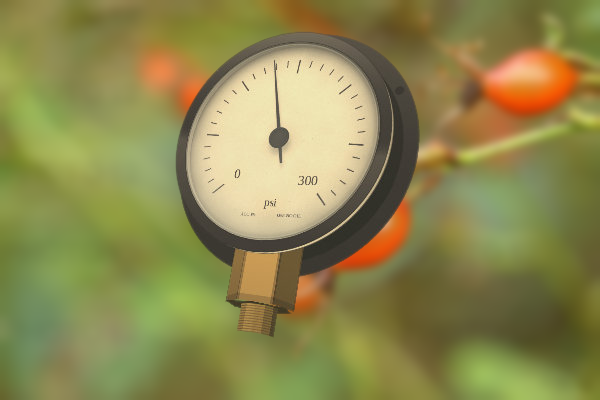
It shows psi 130
